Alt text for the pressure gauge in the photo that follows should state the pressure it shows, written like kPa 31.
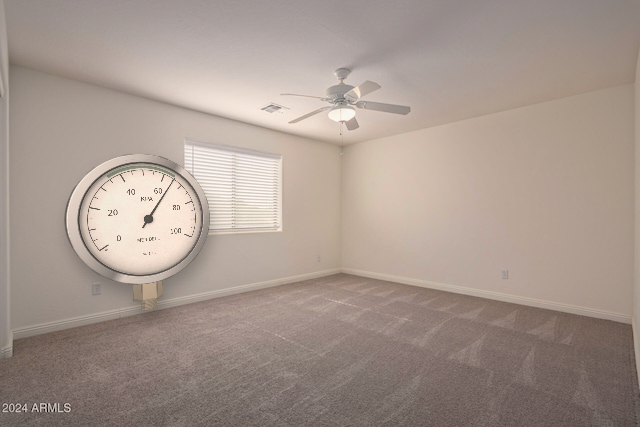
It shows kPa 65
